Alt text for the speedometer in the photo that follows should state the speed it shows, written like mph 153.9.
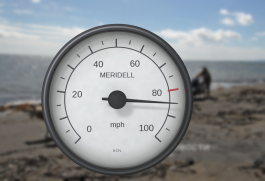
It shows mph 85
